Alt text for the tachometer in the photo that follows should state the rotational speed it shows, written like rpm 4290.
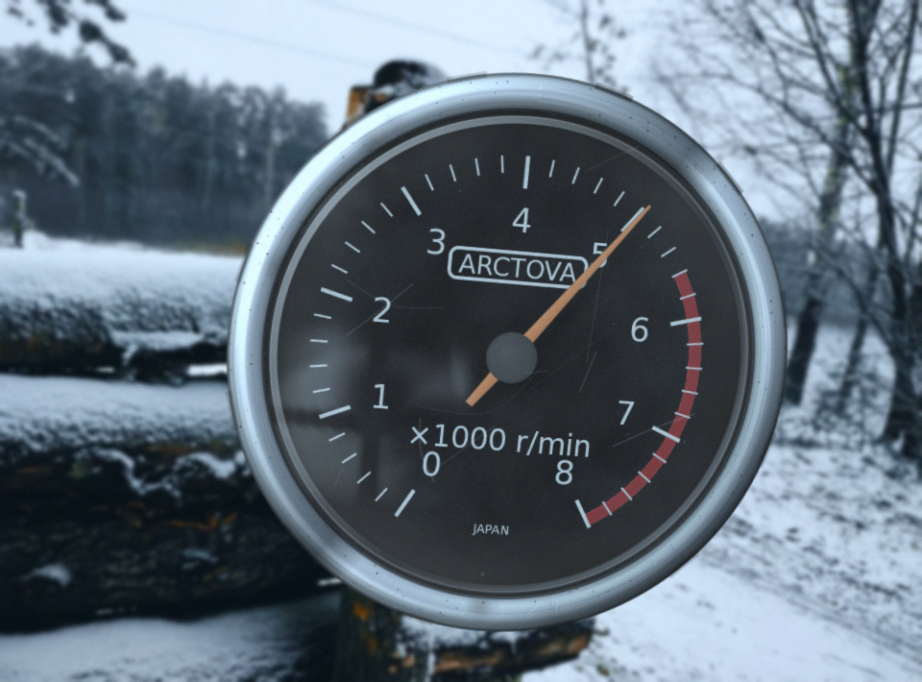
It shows rpm 5000
